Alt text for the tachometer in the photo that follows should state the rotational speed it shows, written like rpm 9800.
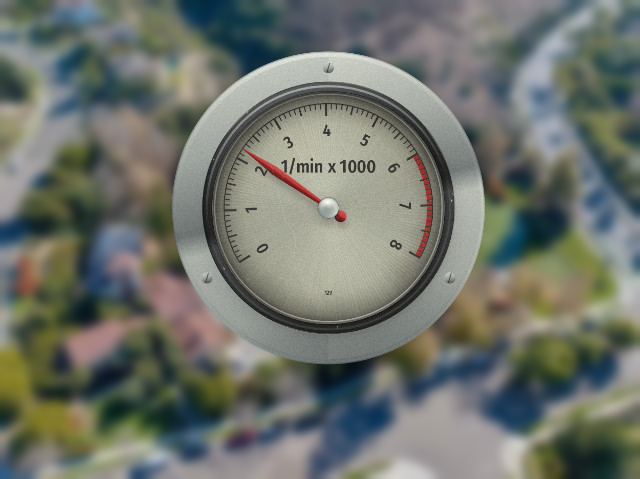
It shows rpm 2200
